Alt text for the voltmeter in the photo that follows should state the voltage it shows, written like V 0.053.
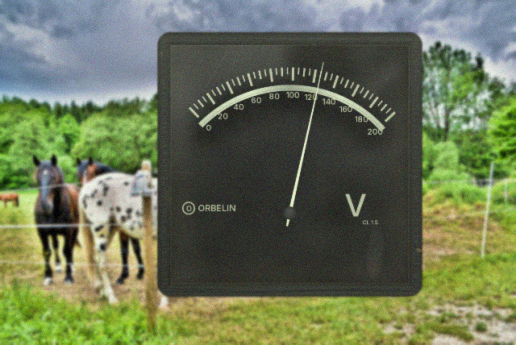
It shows V 125
